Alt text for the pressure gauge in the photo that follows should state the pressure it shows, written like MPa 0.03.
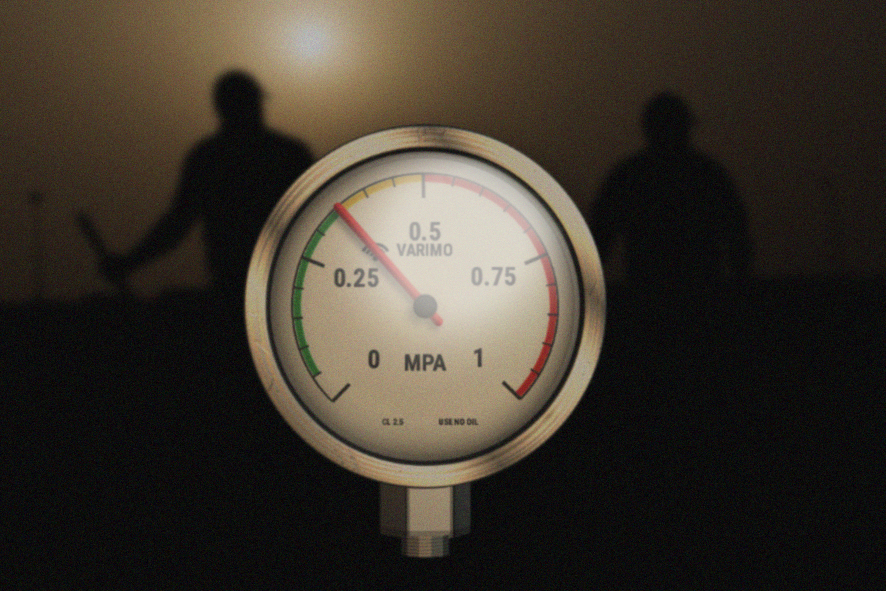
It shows MPa 0.35
